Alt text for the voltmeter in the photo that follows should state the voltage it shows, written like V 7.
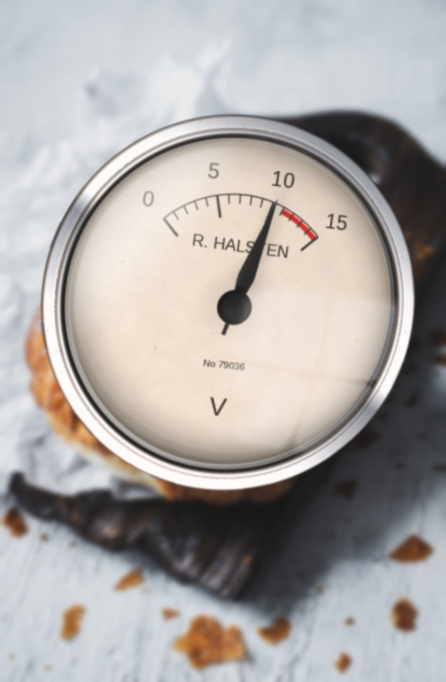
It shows V 10
